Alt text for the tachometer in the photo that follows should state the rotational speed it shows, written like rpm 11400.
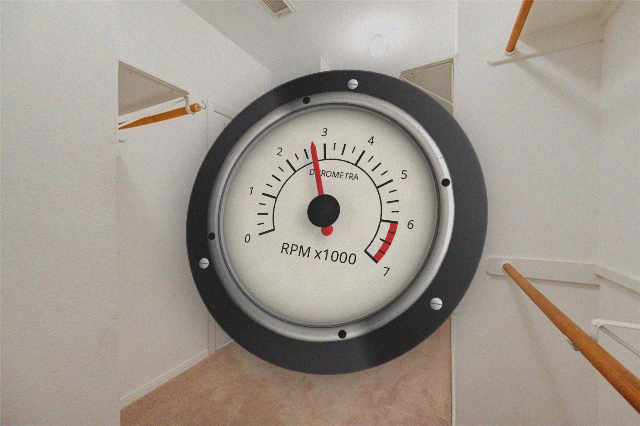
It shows rpm 2750
